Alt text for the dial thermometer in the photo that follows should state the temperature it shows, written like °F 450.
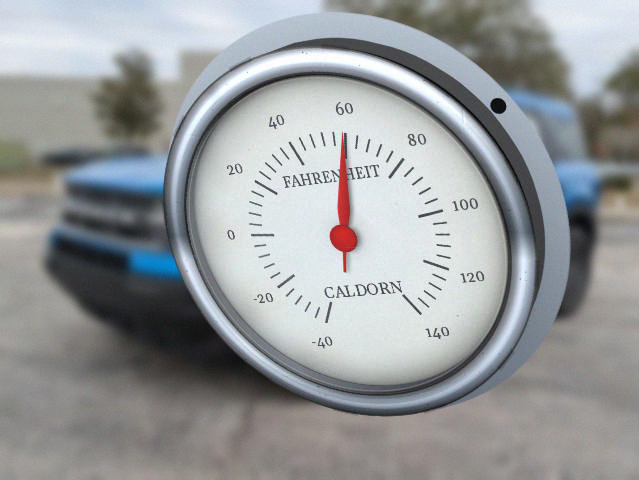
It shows °F 60
